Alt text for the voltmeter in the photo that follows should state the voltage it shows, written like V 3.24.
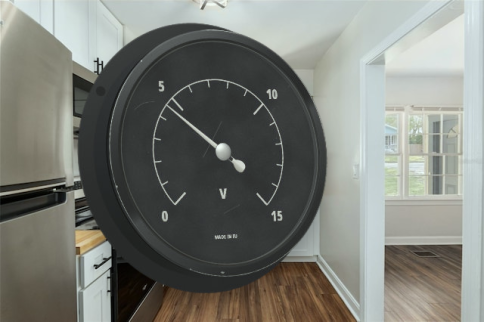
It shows V 4.5
